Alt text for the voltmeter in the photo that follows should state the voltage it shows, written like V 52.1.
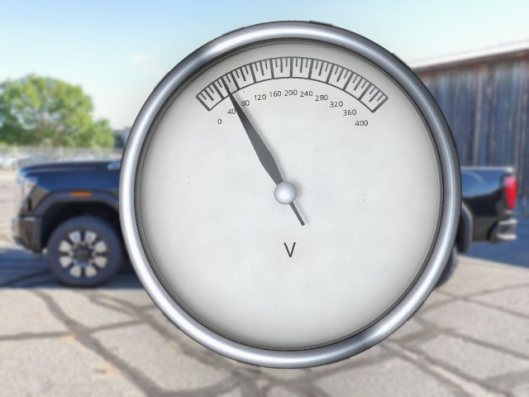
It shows V 60
